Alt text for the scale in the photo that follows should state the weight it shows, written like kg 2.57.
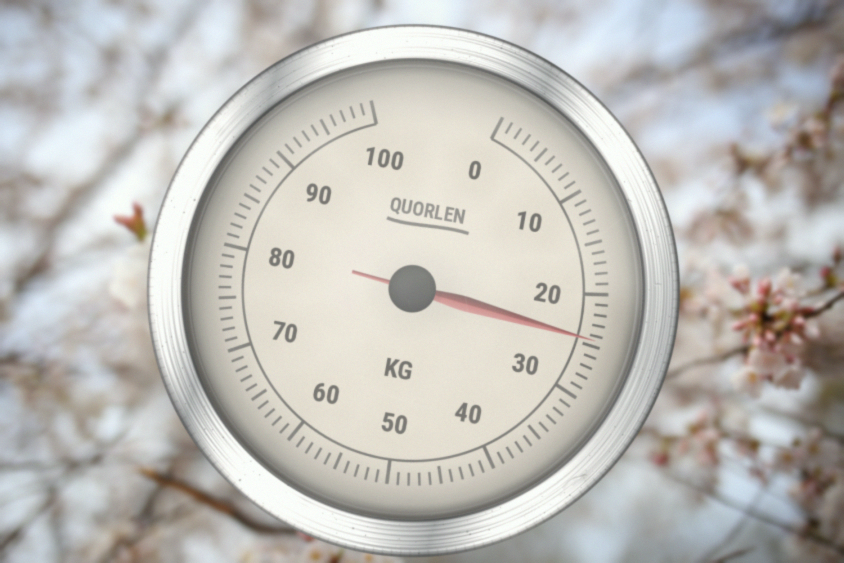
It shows kg 24.5
